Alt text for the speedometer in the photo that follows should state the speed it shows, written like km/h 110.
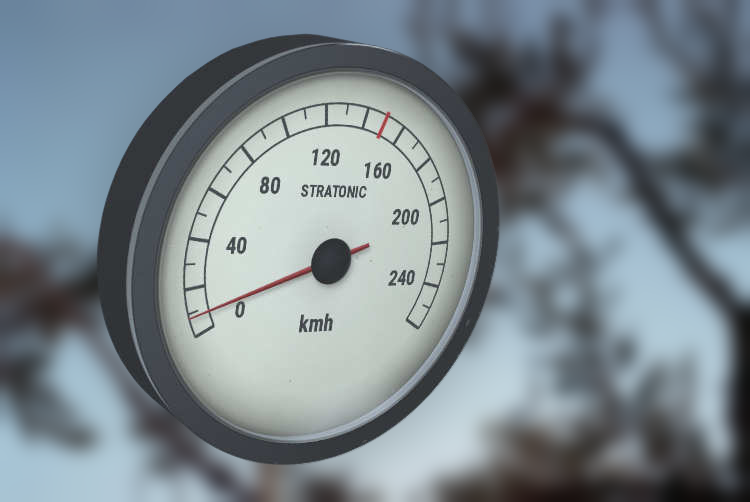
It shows km/h 10
